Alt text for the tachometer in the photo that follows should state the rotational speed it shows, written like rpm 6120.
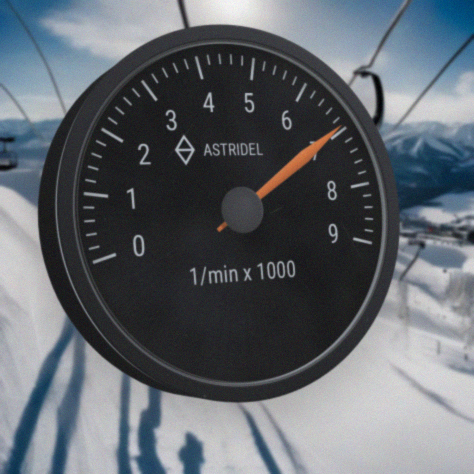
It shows rpm 6900
